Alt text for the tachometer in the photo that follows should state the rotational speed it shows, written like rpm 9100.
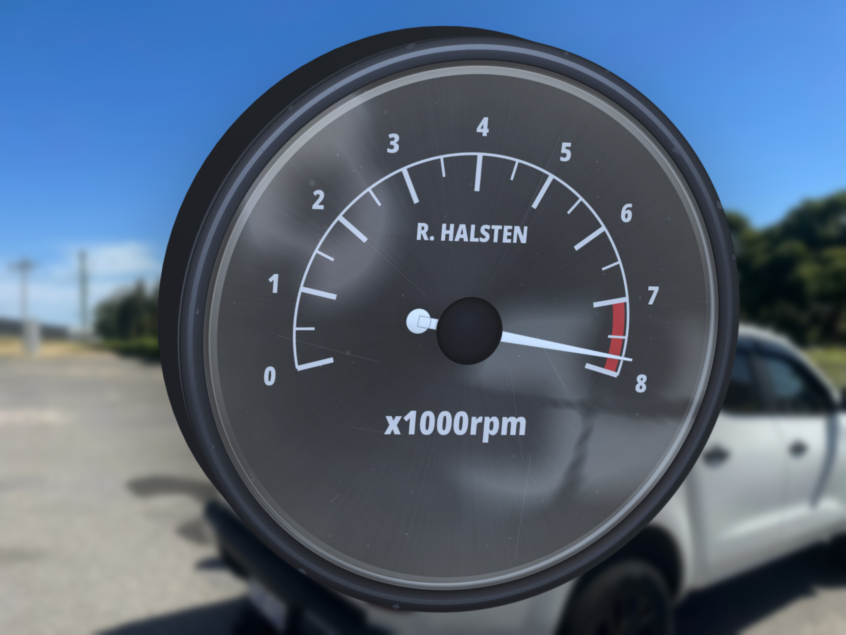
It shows rpm 7750
